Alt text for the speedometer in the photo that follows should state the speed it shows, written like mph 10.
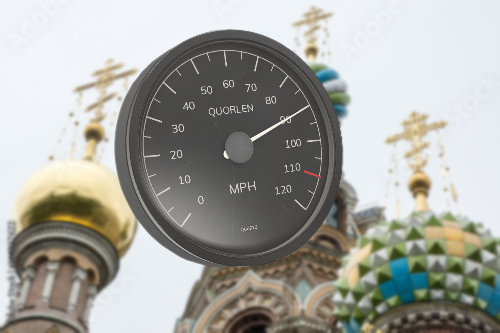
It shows mph 90
